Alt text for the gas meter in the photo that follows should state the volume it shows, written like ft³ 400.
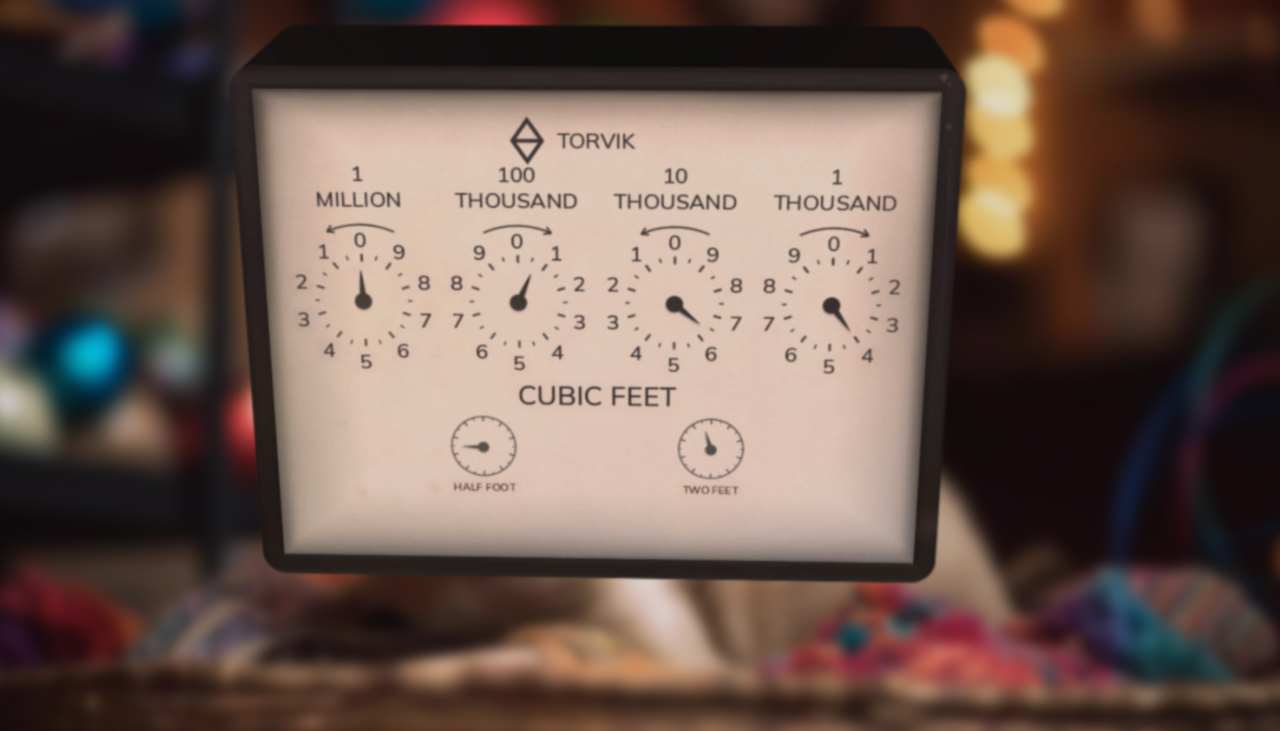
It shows ft³ 6400
